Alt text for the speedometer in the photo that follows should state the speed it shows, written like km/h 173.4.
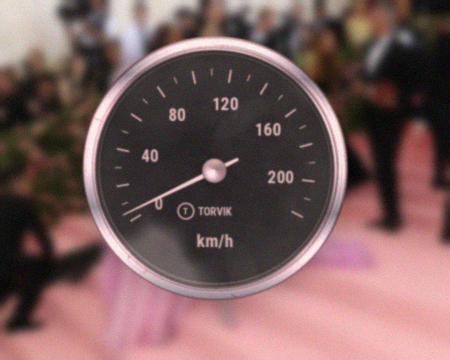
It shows km/h 5
